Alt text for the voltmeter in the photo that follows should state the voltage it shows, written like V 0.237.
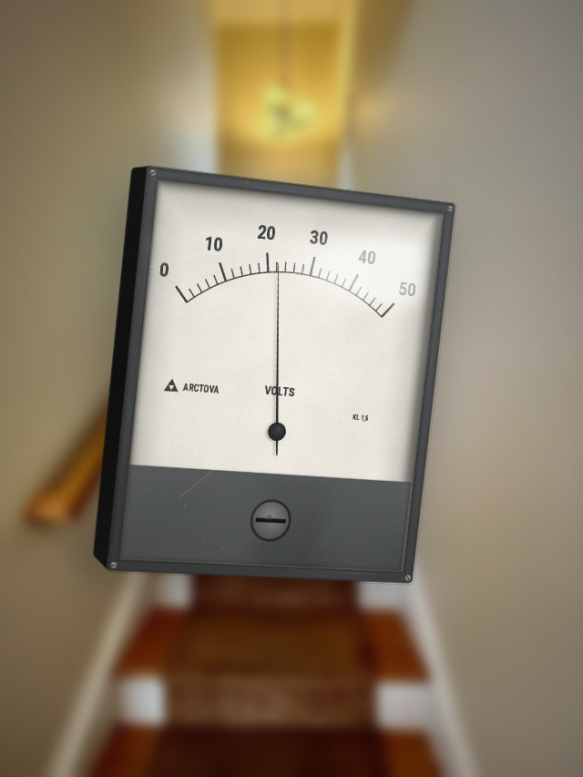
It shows V 22
